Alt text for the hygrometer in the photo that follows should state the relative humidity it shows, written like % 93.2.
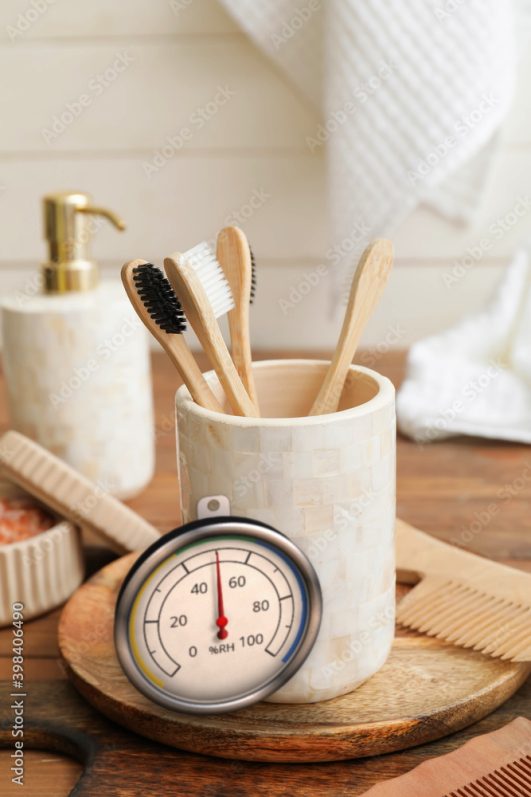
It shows % 50
